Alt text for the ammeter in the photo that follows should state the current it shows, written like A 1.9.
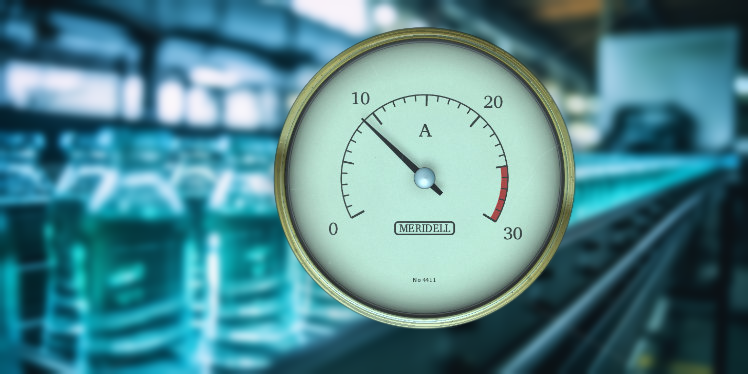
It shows A 9
